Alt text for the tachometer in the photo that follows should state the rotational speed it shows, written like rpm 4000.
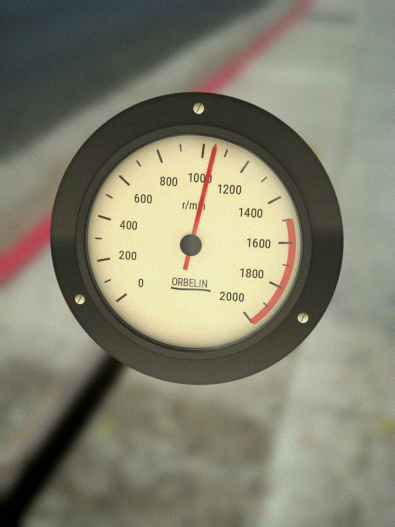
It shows rpm 1050
